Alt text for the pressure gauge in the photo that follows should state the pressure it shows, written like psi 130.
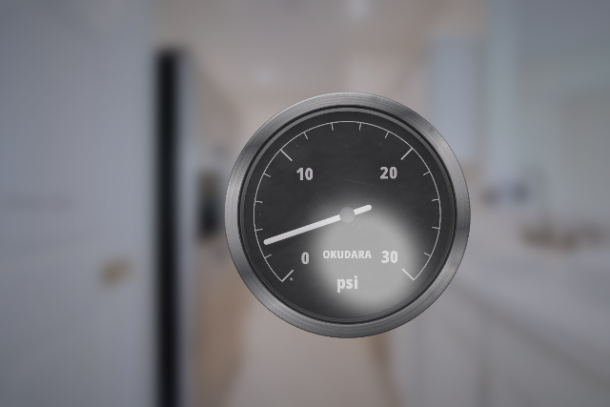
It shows psi 3
